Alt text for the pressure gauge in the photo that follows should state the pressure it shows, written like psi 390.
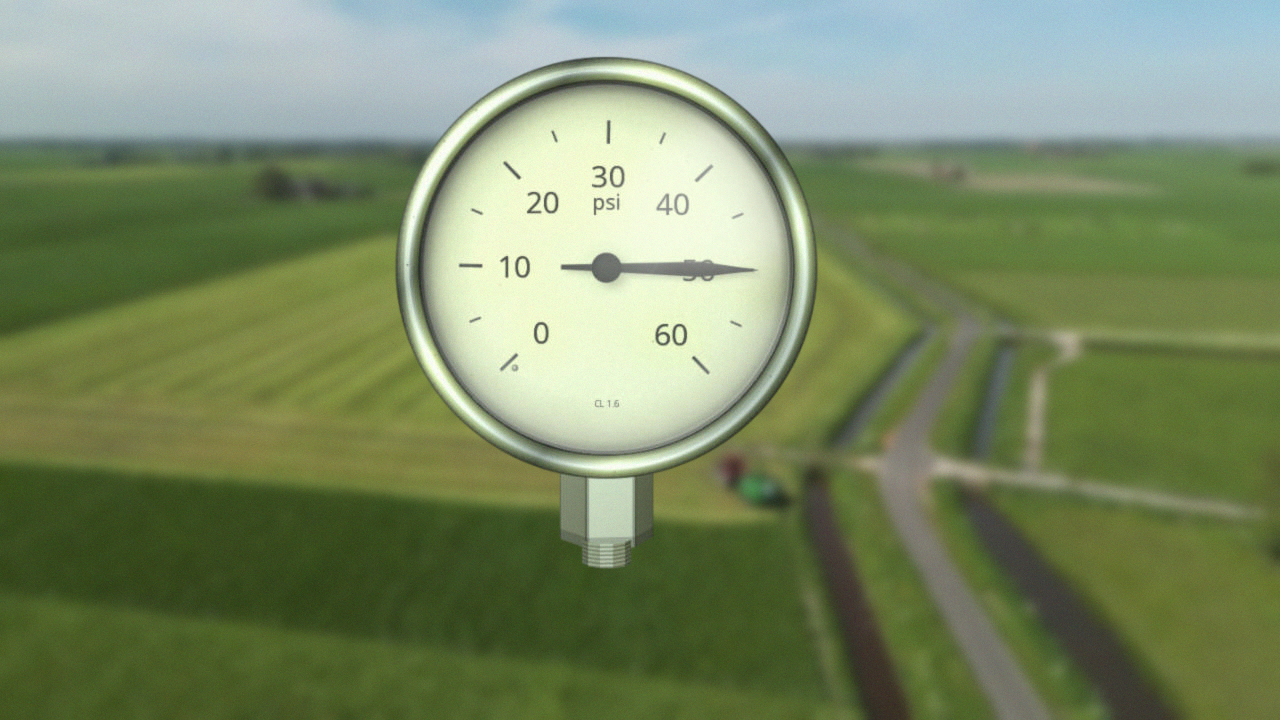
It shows psi 50
